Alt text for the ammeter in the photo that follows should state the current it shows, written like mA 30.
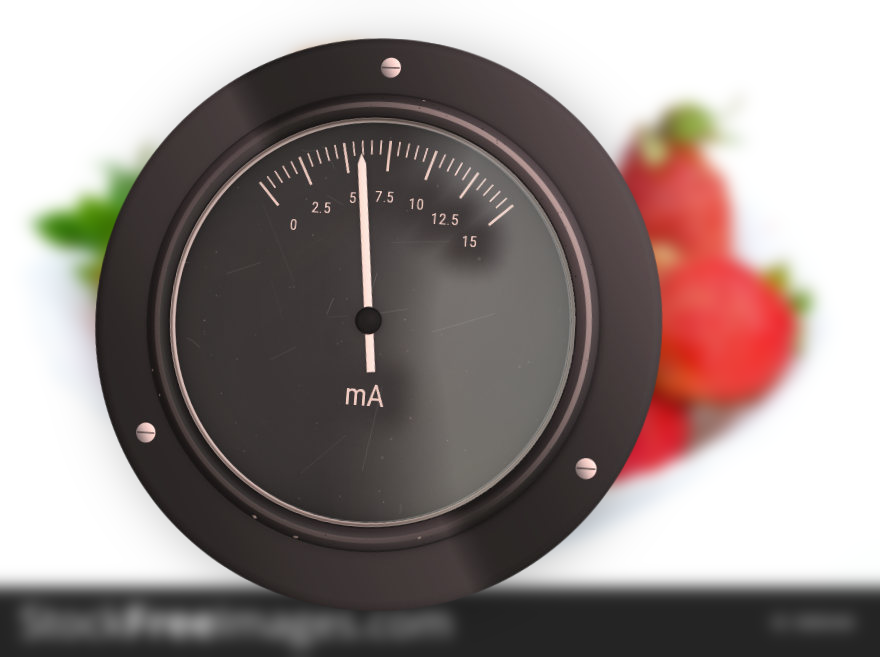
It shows mA 6
